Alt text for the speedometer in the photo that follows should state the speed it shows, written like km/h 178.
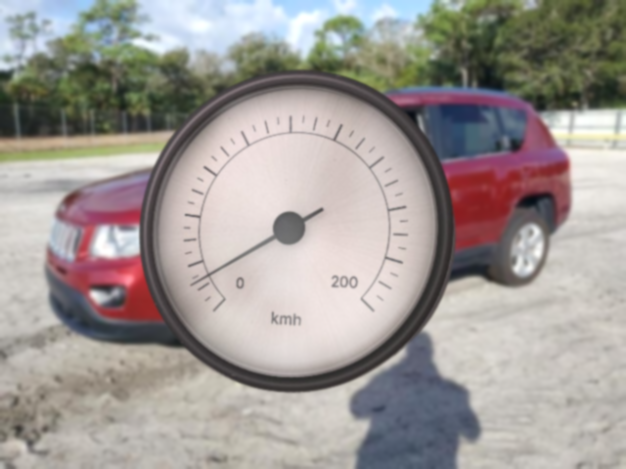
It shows km/h 12.5
